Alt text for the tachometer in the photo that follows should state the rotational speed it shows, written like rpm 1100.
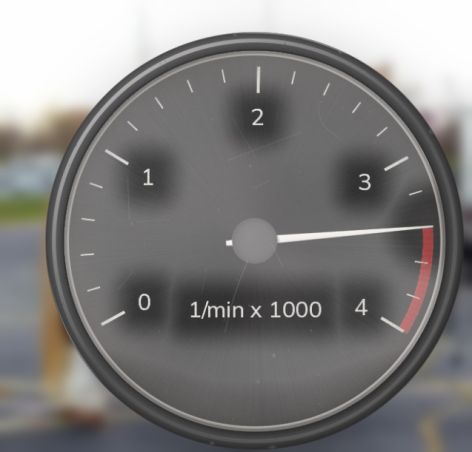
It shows rpm 3400
